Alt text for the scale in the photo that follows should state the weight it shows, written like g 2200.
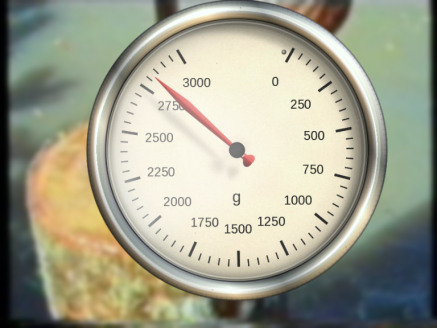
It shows g 2825
